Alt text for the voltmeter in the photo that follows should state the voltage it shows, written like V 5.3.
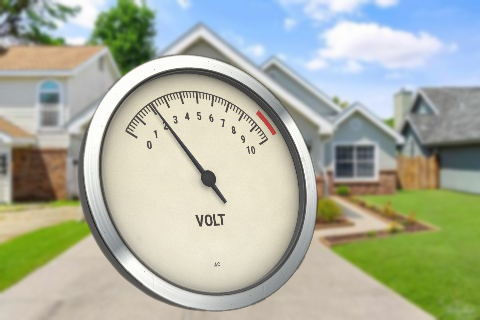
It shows V 2
